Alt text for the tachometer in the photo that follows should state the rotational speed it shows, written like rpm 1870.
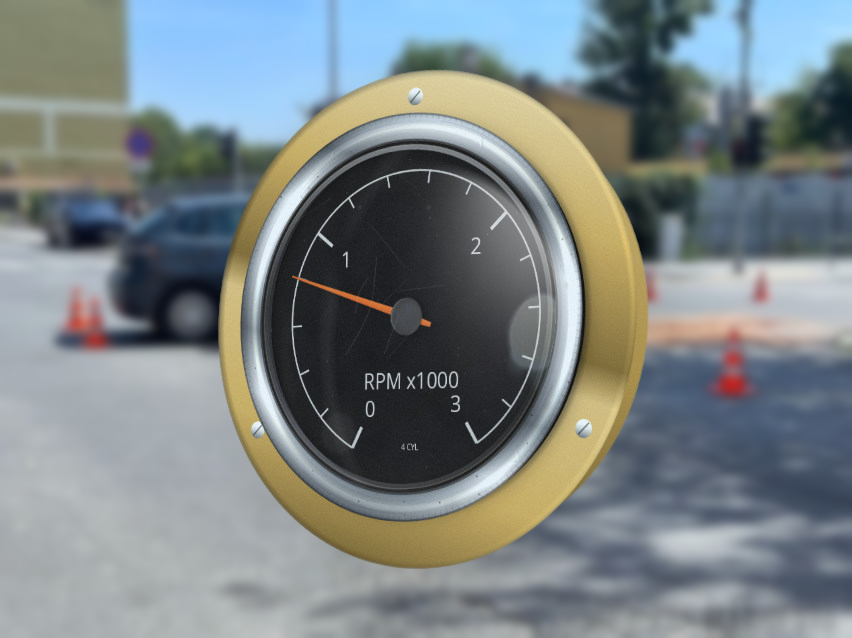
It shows rpm 800
